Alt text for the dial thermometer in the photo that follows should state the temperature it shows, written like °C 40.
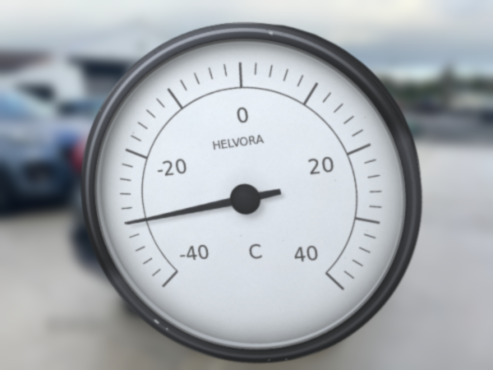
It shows °C -30
